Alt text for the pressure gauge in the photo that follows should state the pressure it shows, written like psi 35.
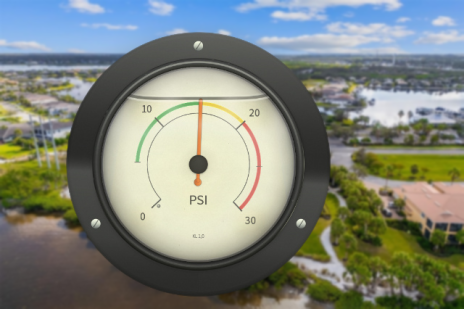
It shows psi 15
